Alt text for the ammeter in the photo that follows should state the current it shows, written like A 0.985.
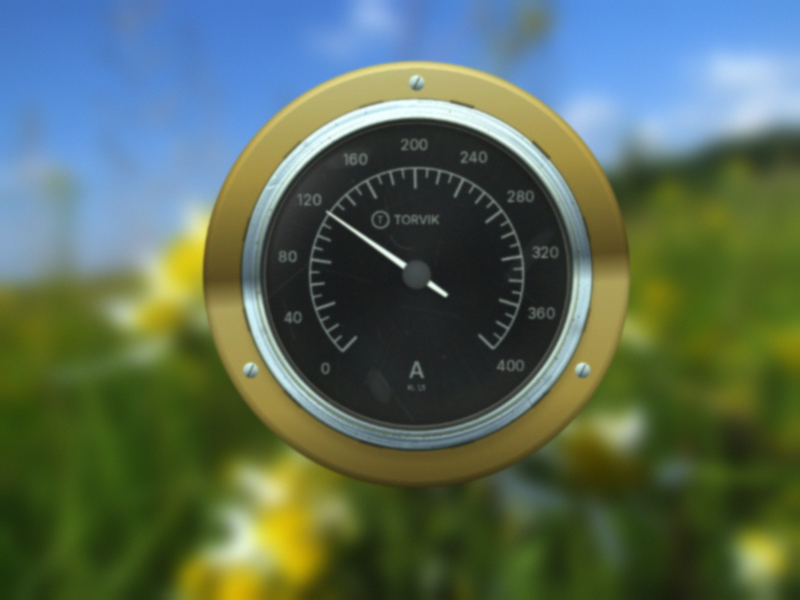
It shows A 120
